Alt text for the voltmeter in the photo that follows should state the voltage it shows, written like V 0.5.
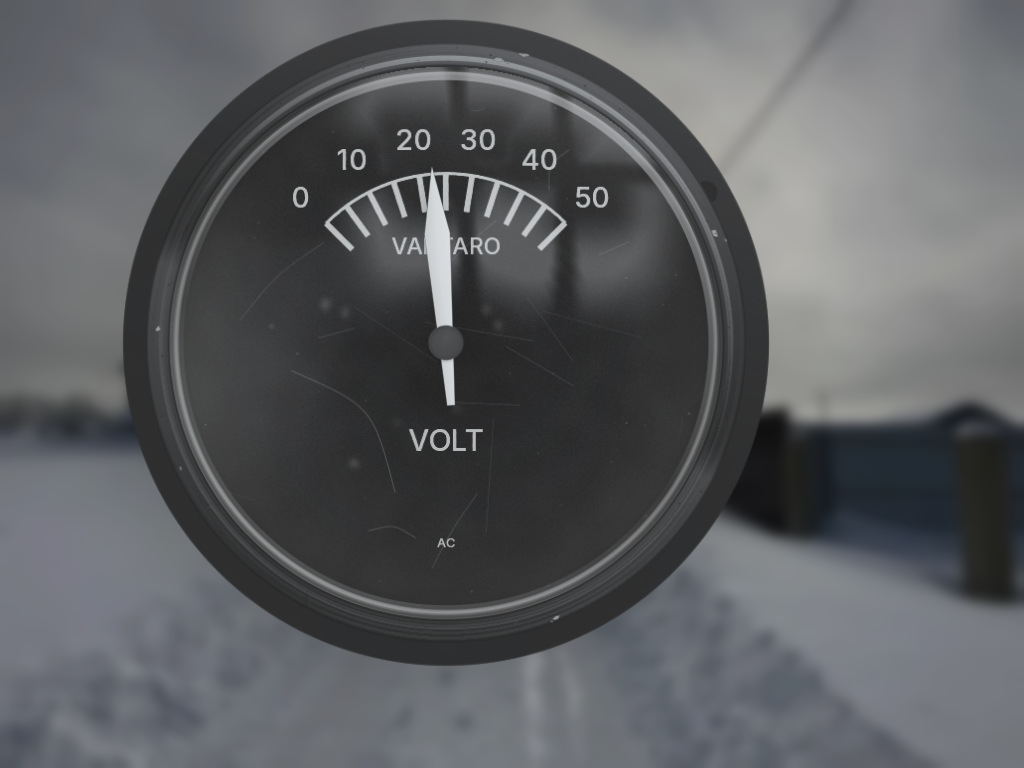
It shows V 22.5
